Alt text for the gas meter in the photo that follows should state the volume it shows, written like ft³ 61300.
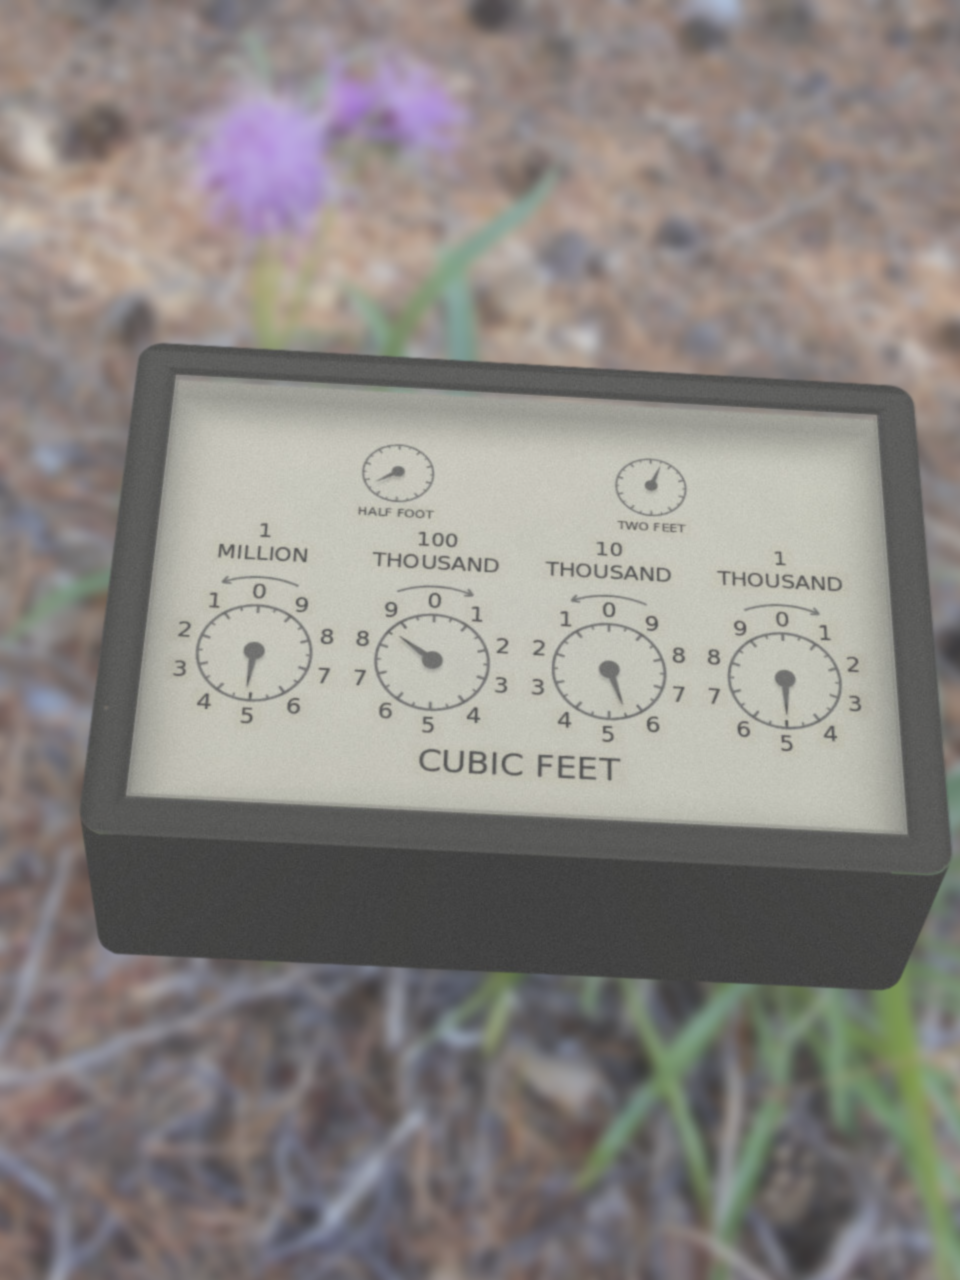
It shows ft³ 485500
